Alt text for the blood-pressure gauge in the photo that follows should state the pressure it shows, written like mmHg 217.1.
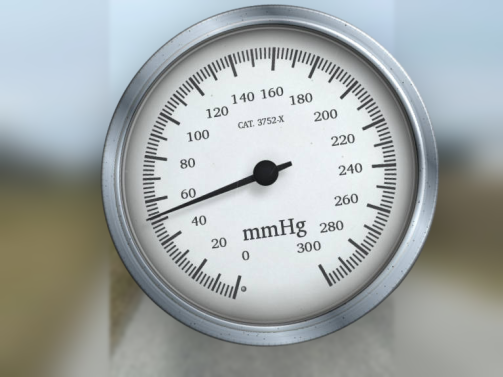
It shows mmHg 52
